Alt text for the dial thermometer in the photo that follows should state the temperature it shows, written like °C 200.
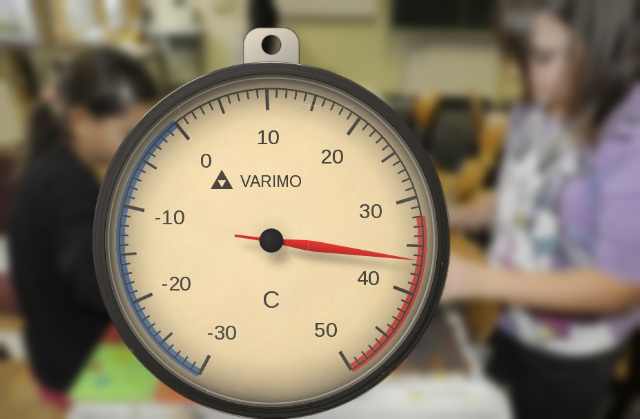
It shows °C 36.5
